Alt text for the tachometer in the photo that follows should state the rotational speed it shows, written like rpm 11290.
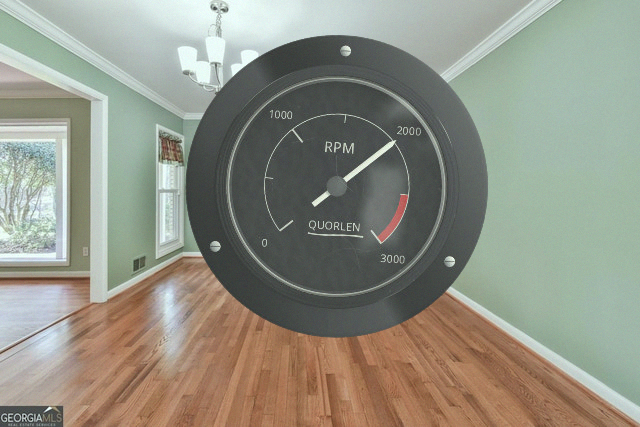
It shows rpm 2000
